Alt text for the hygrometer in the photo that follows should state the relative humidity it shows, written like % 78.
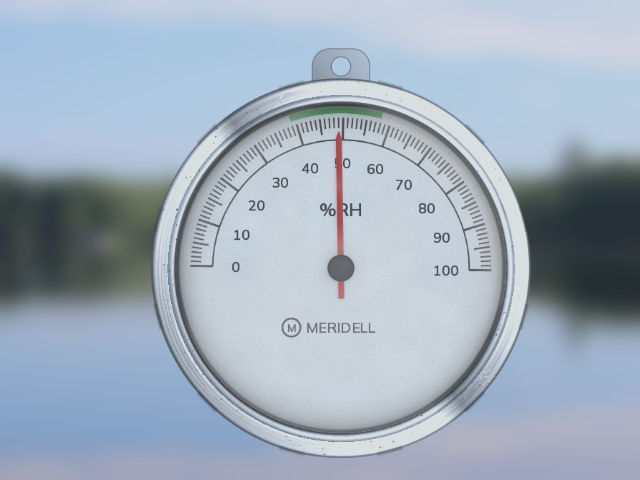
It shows % 49
